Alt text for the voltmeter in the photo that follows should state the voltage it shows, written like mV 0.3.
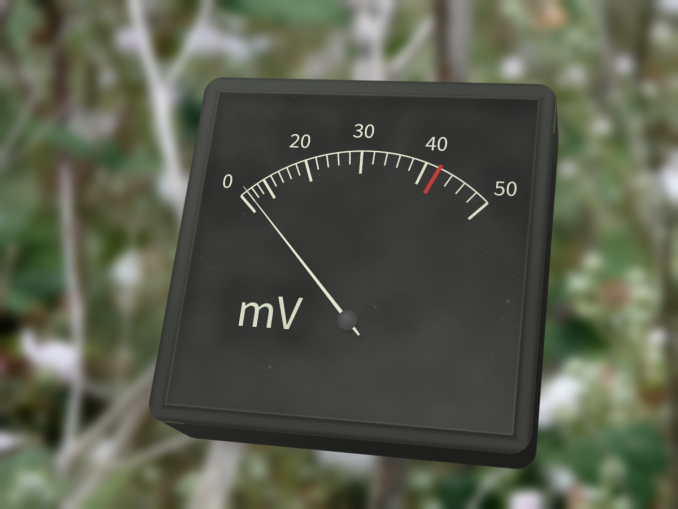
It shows mV 4
